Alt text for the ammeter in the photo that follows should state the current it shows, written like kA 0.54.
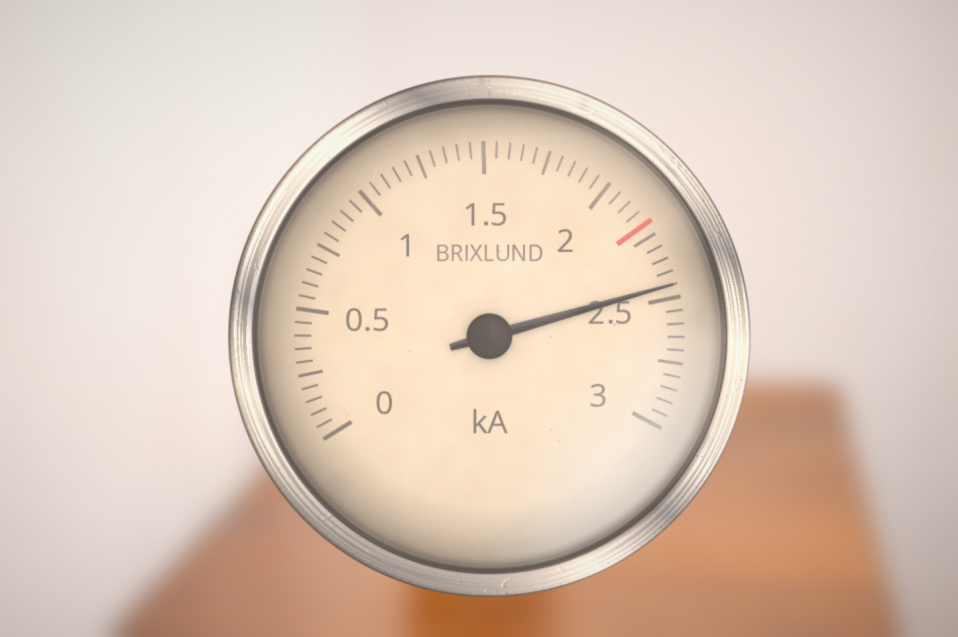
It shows kA 2.45
